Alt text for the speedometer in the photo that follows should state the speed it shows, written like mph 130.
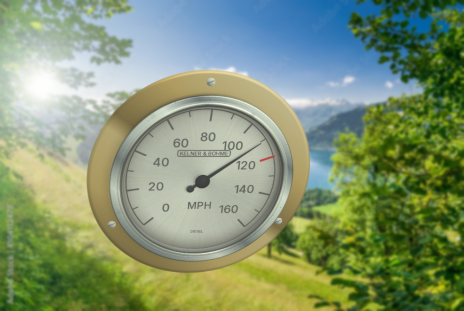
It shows mph 110
